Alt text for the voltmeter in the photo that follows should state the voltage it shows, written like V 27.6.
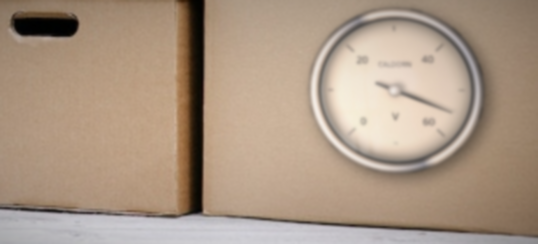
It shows V 55
